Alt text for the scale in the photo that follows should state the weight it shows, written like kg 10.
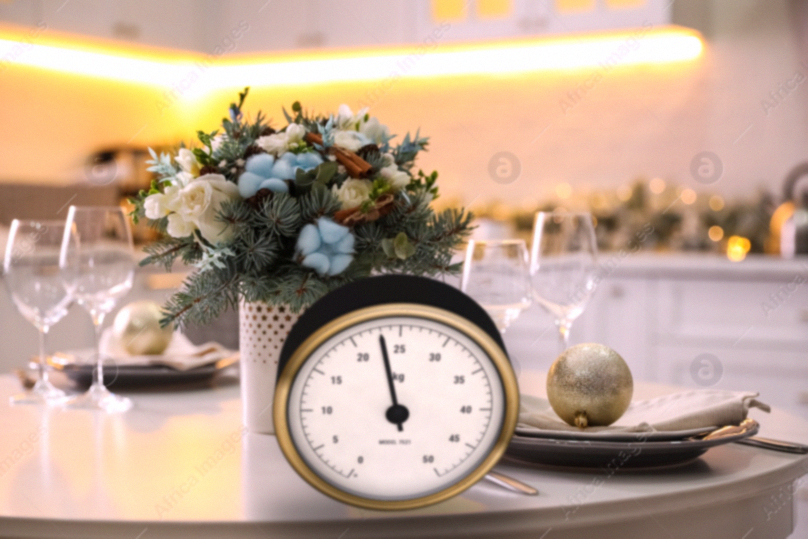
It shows kg 23
